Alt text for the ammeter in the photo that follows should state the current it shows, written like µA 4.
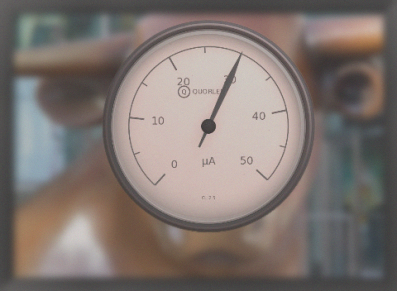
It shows µA 30
